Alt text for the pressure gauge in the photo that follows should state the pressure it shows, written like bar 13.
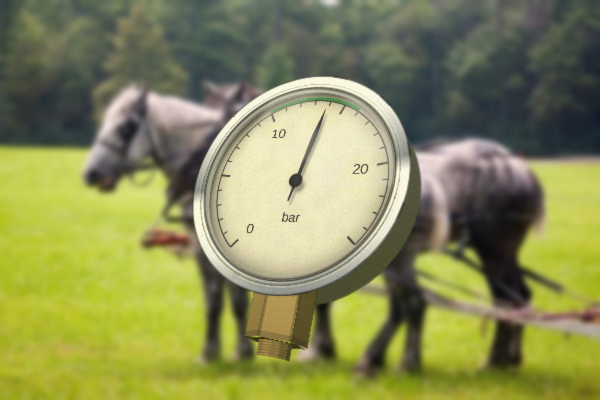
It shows bar 14
